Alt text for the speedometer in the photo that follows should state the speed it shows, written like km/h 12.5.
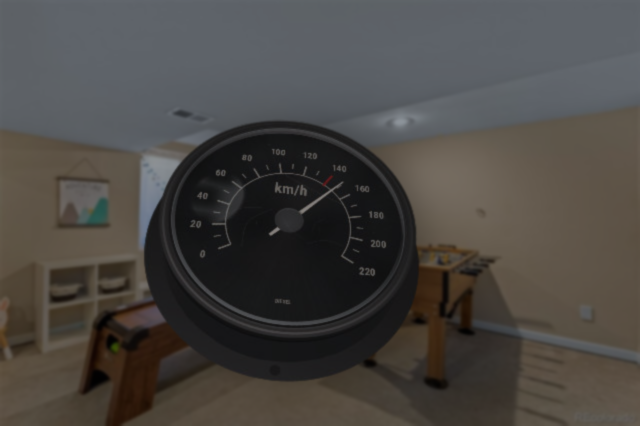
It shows km/h 150
